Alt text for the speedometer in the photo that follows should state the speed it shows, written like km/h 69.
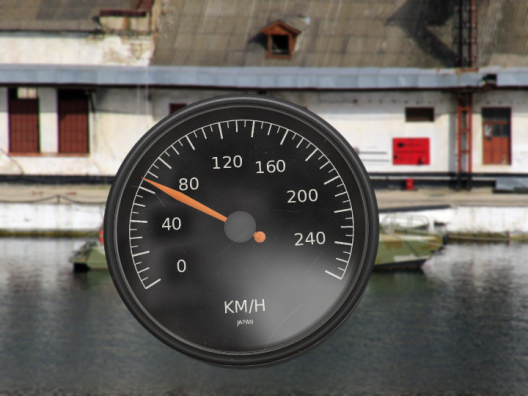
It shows km/h 65
